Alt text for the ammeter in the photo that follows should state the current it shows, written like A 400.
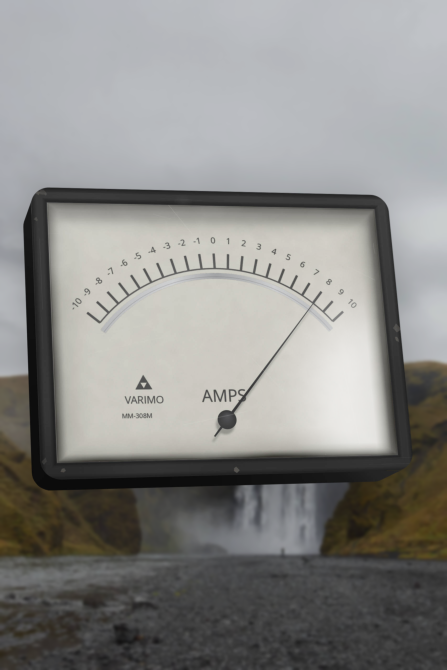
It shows A 8
